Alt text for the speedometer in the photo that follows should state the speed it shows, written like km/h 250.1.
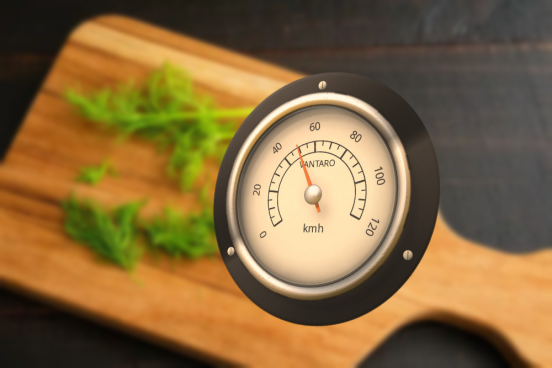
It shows km/h 50
